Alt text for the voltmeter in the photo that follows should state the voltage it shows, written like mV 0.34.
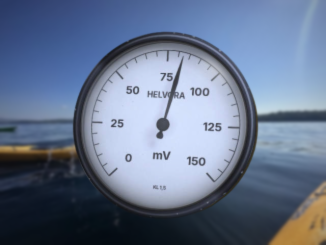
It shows mV 82.5
